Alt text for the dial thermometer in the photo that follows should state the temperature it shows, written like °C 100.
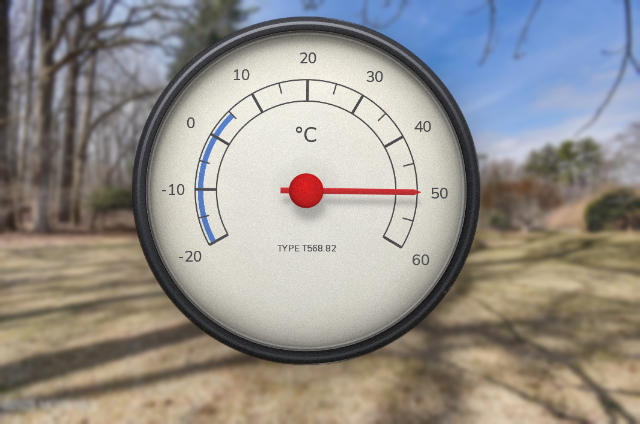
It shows °C 50
